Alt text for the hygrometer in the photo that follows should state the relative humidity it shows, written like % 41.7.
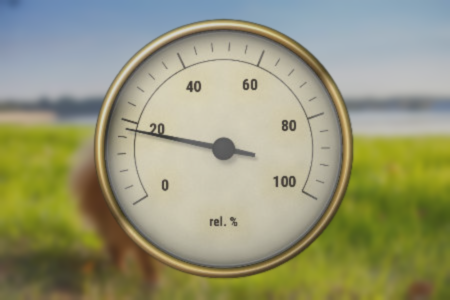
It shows % 18
